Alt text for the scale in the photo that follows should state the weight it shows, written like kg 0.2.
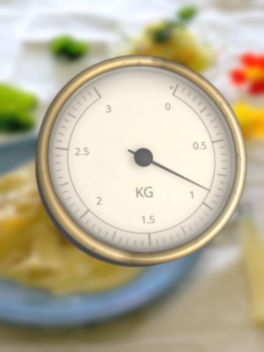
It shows kg 0.9
